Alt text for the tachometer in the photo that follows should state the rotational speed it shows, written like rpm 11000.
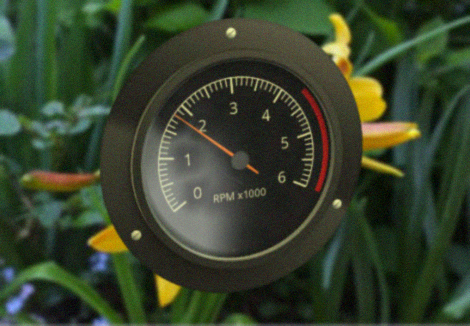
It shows rpm 1800
